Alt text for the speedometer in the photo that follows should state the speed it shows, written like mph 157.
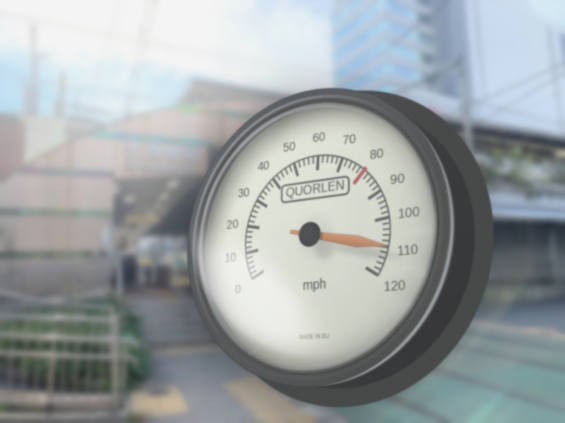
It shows mph 110
